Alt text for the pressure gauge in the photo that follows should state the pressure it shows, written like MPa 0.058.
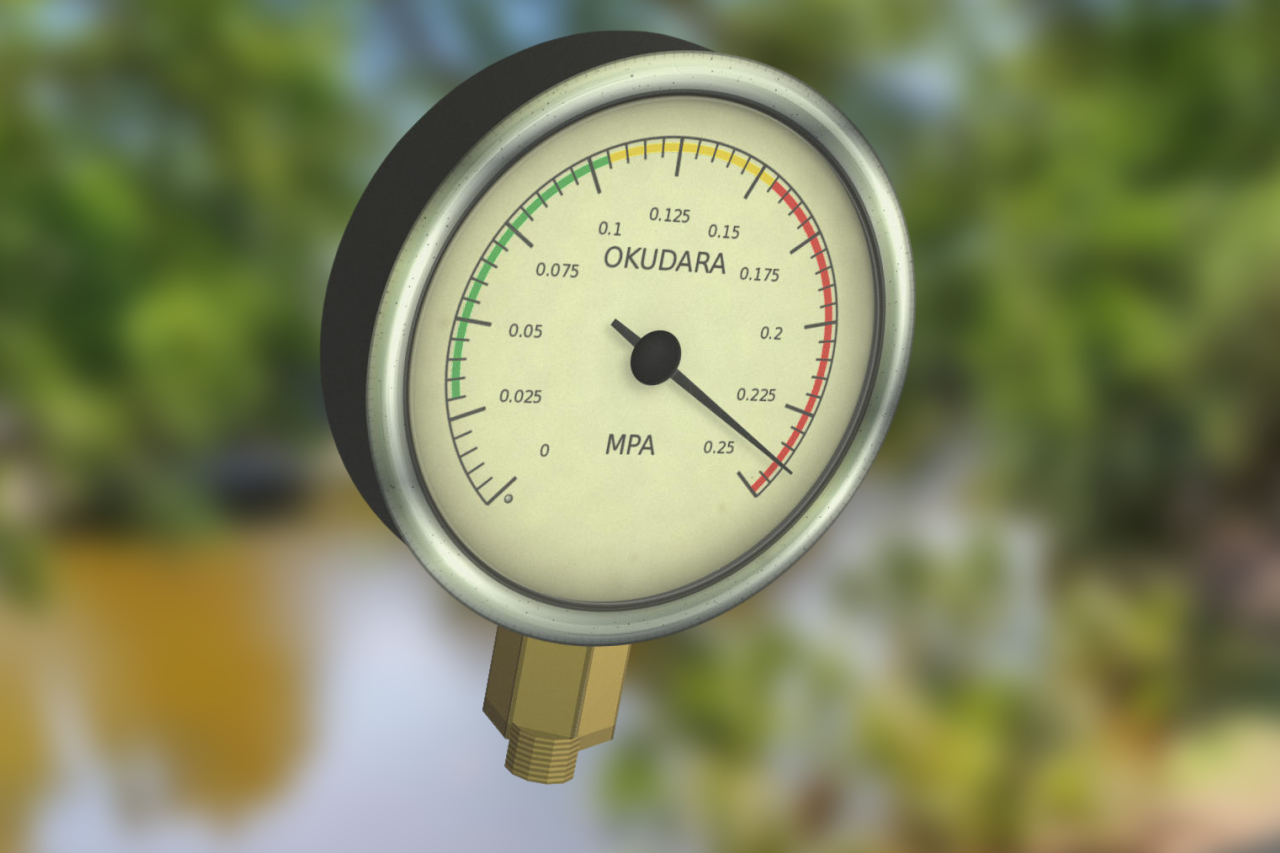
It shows MPa 0.24
